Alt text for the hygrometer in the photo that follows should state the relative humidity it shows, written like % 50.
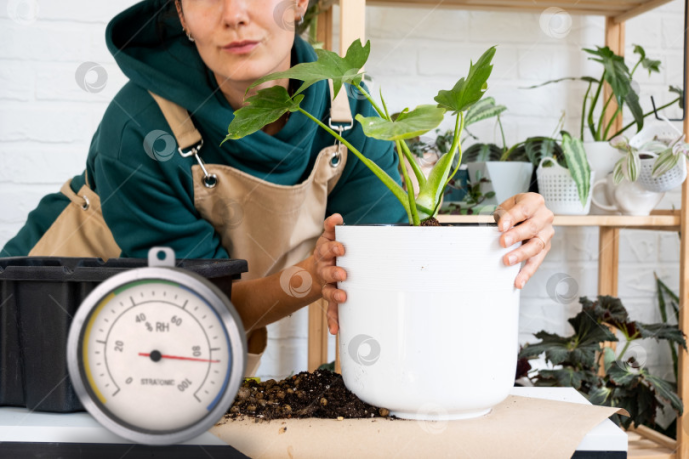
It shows % 84
